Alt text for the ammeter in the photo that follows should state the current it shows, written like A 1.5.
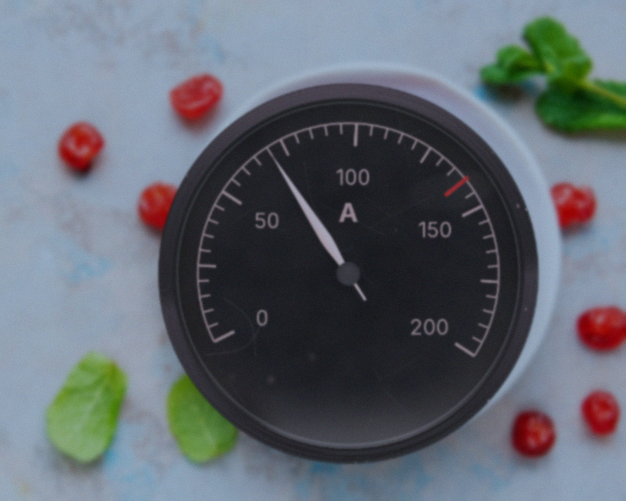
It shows A 70
